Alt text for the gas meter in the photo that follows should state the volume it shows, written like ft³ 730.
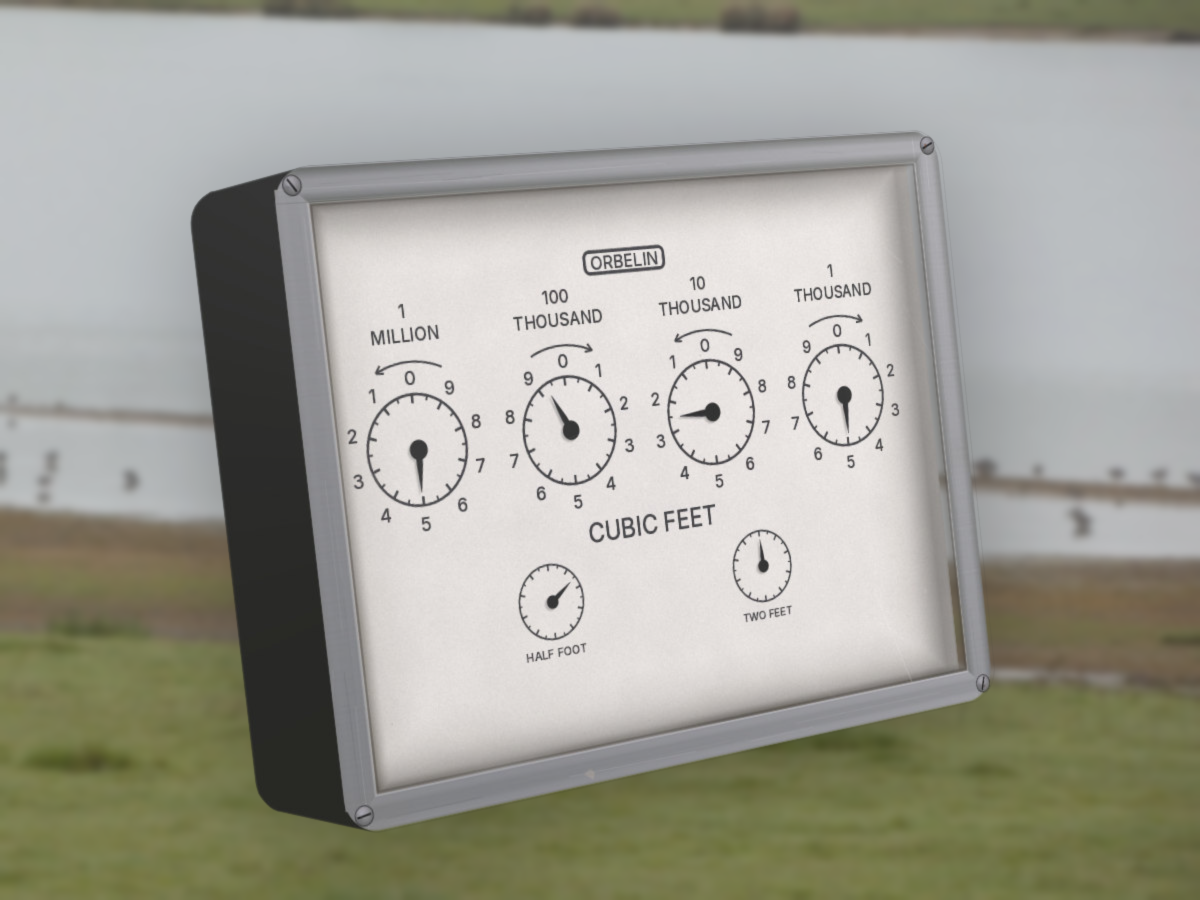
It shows ft³ 492500
